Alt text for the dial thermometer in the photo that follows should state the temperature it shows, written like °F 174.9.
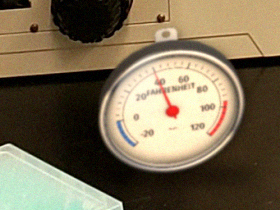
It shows °F 40
